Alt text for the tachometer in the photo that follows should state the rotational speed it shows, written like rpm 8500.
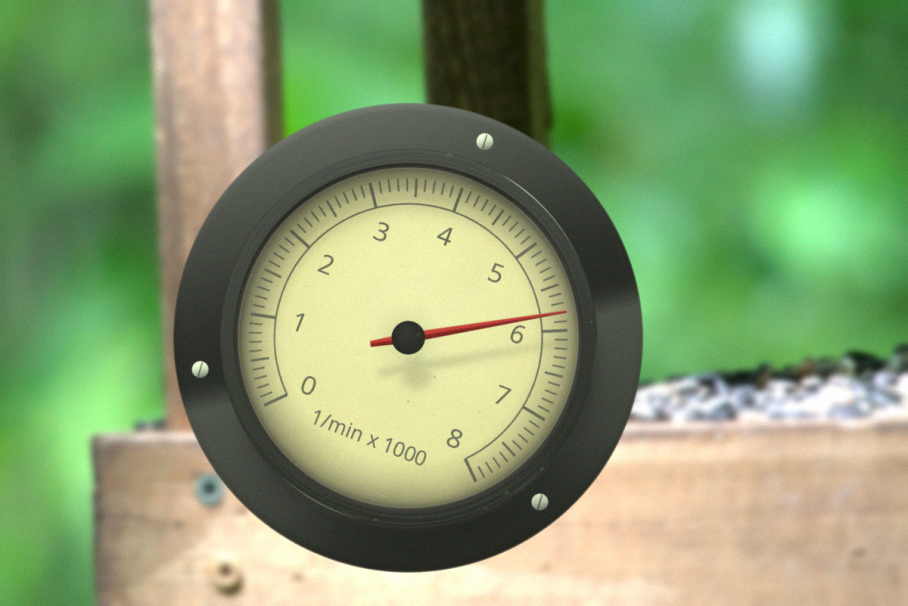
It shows rpm 5800
